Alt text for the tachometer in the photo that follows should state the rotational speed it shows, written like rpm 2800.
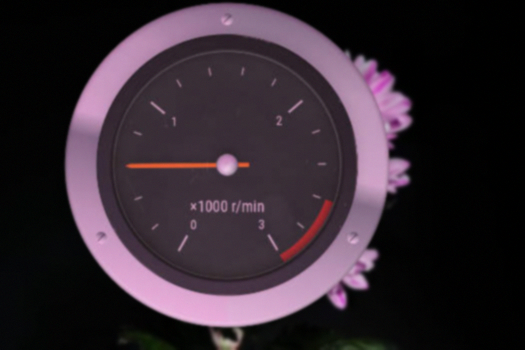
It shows rpm 600
